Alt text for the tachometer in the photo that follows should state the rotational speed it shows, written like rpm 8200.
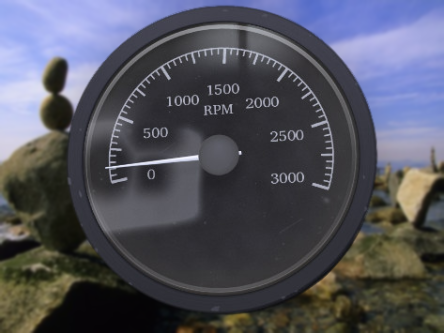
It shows rpm 100
